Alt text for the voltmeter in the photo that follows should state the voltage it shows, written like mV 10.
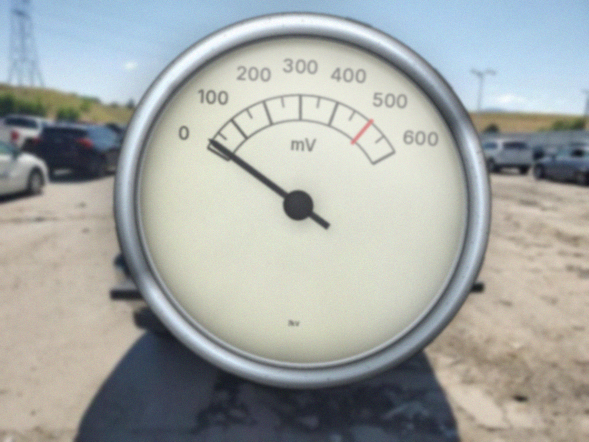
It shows mV 25
